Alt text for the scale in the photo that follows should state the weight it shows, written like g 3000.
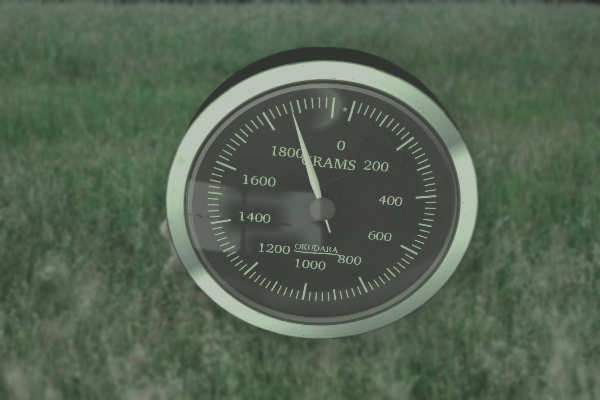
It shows g 1880
